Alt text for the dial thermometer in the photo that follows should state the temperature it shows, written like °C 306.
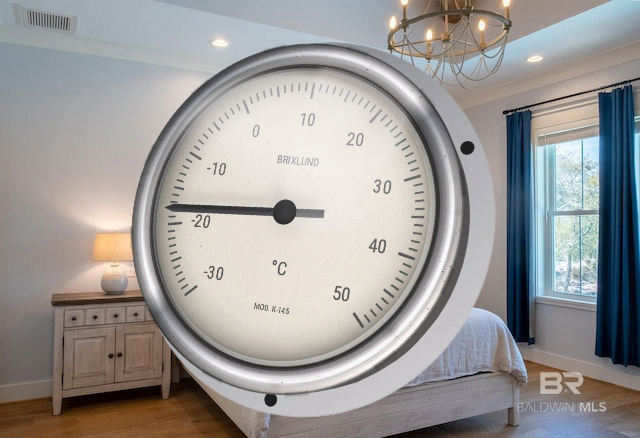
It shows °C -18
